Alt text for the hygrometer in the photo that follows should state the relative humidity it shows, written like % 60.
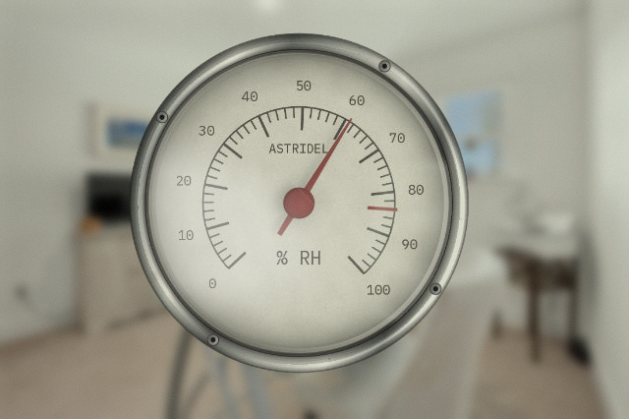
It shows % 61
